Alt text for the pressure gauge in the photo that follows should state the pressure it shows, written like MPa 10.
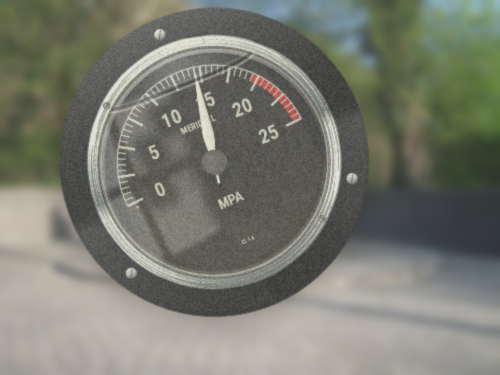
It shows MPa 14.5
